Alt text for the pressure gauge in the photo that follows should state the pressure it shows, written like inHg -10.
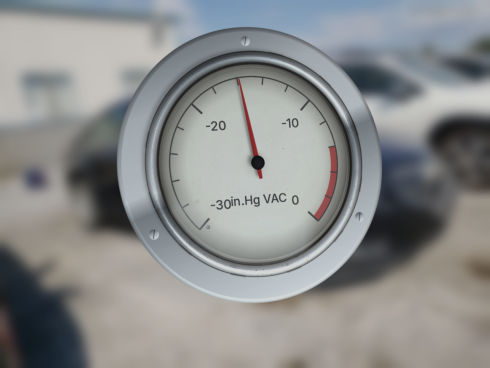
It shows inHg -16
